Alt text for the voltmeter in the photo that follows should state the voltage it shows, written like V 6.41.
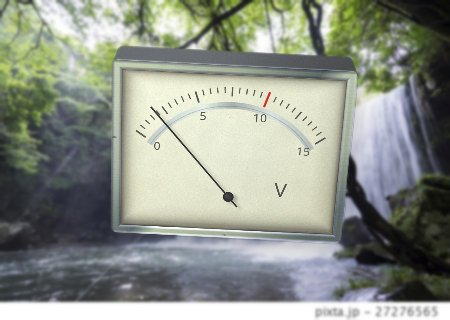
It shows V 2
